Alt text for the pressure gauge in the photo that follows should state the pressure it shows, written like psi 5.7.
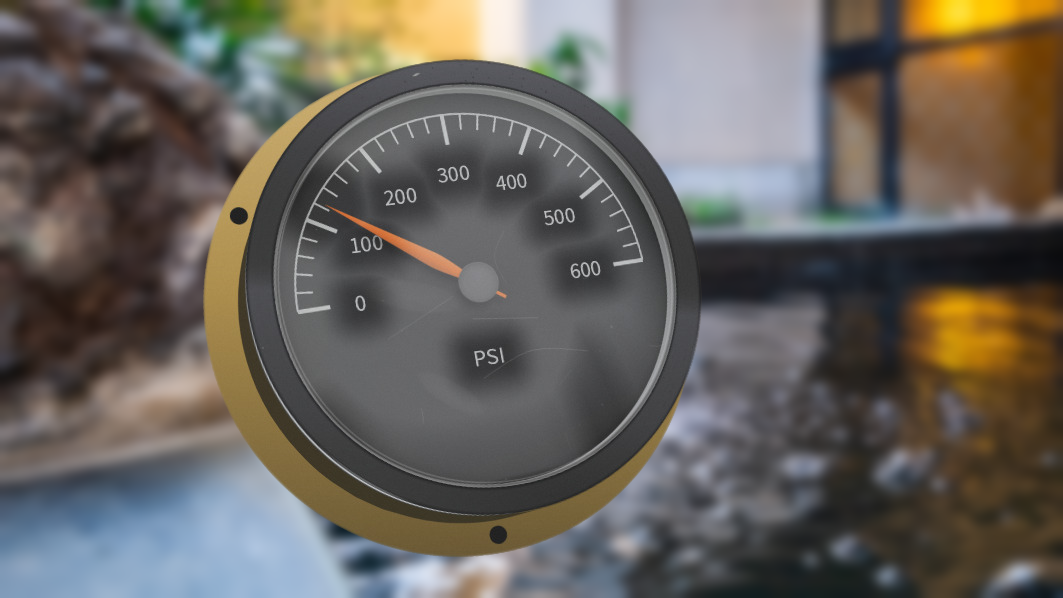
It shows psi 120
